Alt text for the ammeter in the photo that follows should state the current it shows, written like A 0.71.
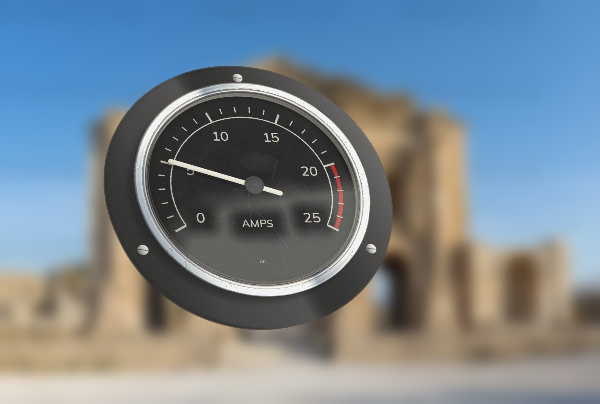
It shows A 5
